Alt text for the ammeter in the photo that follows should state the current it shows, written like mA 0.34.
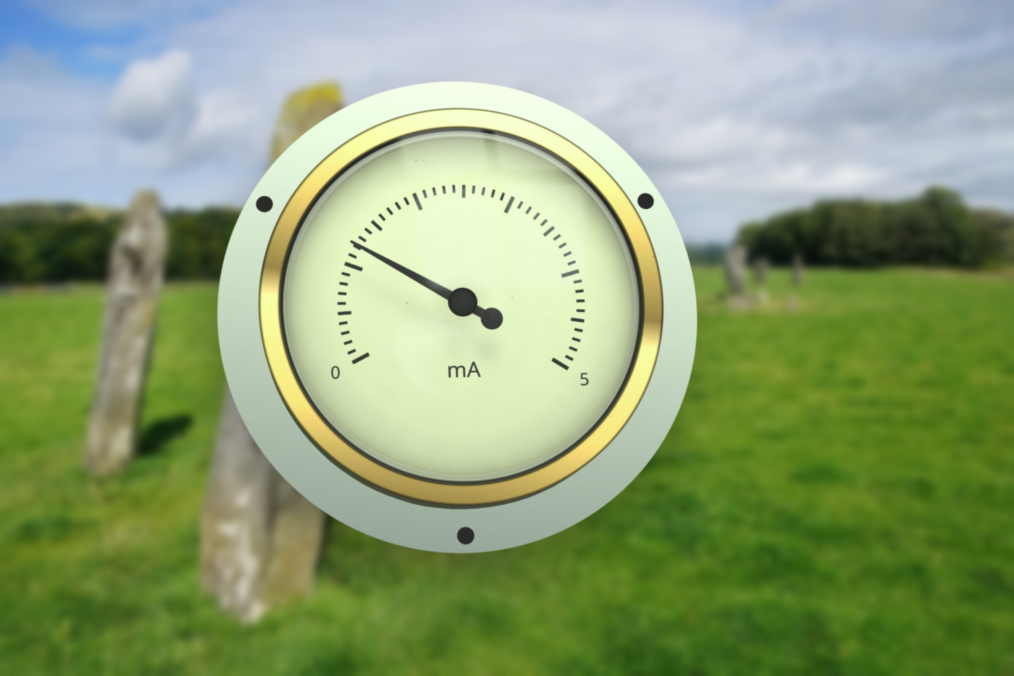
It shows mA 1.2
